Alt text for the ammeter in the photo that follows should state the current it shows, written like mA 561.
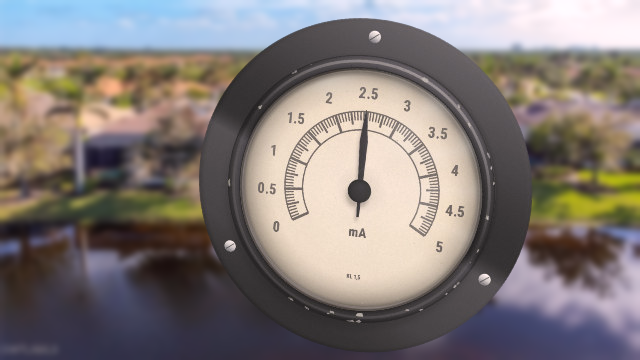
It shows mA 2.5
